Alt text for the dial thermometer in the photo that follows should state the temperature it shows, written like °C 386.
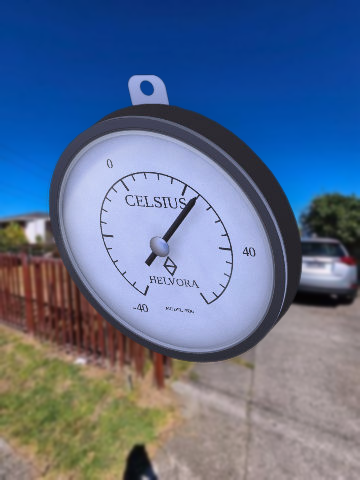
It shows °C 24
